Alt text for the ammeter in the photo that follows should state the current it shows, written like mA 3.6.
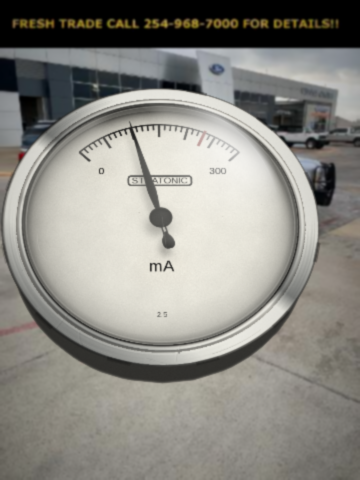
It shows mA 100
